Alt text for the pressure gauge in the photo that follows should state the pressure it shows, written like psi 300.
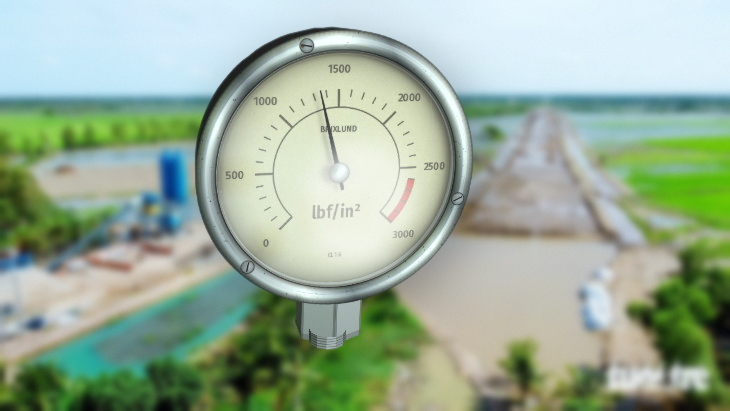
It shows psi 1350
